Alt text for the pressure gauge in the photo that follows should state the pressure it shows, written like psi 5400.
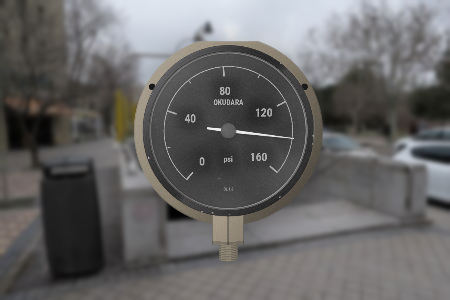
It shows psi 140
